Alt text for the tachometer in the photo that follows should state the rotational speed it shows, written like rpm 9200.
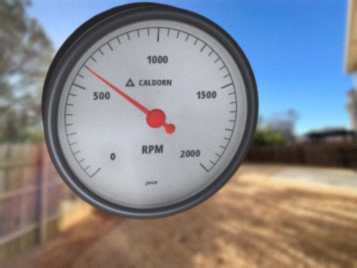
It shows rpm 600
